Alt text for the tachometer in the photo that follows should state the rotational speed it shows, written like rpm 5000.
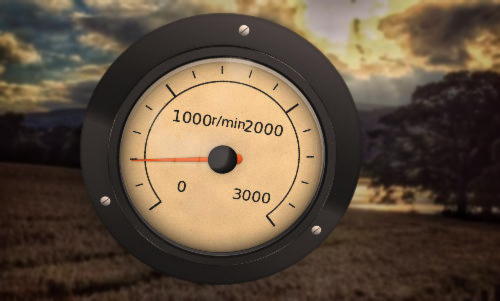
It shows rpm 400
